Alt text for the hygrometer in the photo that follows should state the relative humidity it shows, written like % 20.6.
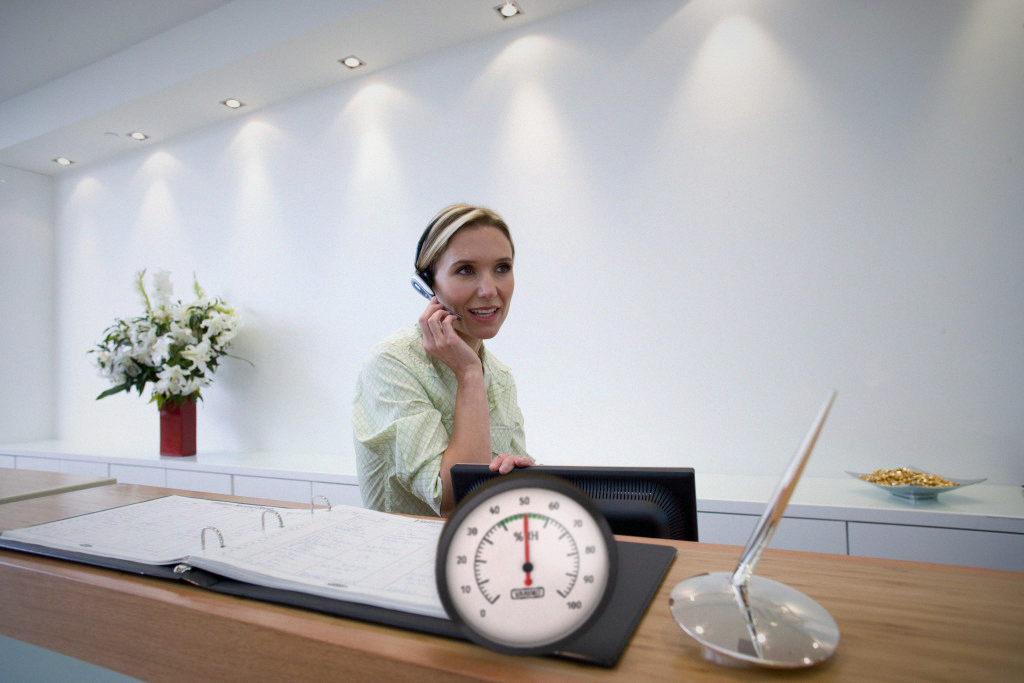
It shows % 50
